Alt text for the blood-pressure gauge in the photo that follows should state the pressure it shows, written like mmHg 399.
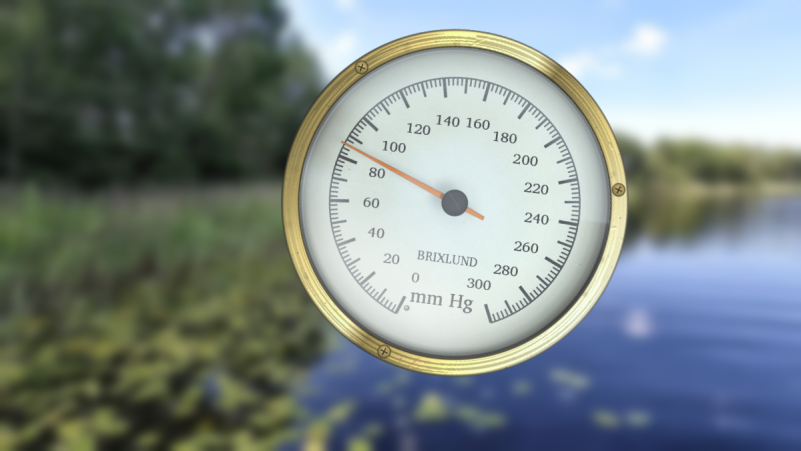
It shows mmHg 86
